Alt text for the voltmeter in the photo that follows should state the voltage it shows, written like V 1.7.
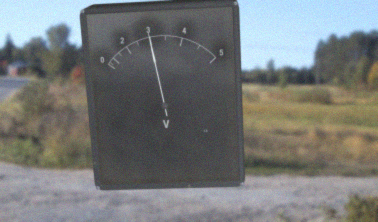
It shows V 3
